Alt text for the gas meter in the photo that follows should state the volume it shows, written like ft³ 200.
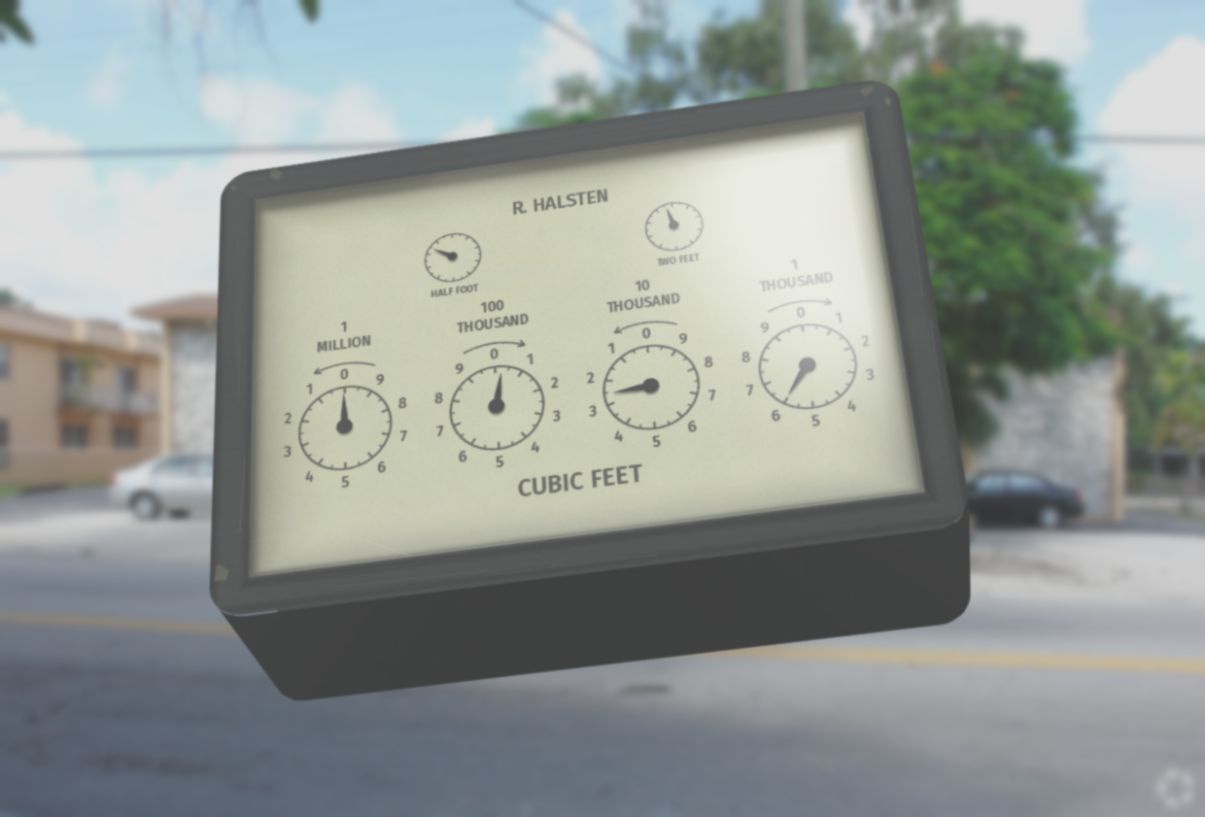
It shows ft³ 2600
